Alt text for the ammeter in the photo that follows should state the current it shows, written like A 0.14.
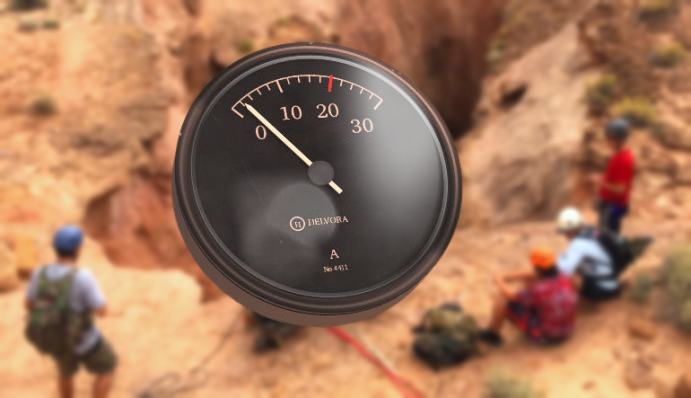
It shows A 2
